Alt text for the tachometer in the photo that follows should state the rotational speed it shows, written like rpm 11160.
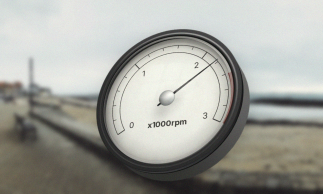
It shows rpm 2200
